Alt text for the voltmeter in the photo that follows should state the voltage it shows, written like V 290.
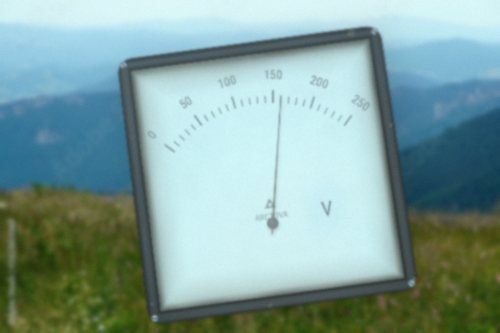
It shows V 160
